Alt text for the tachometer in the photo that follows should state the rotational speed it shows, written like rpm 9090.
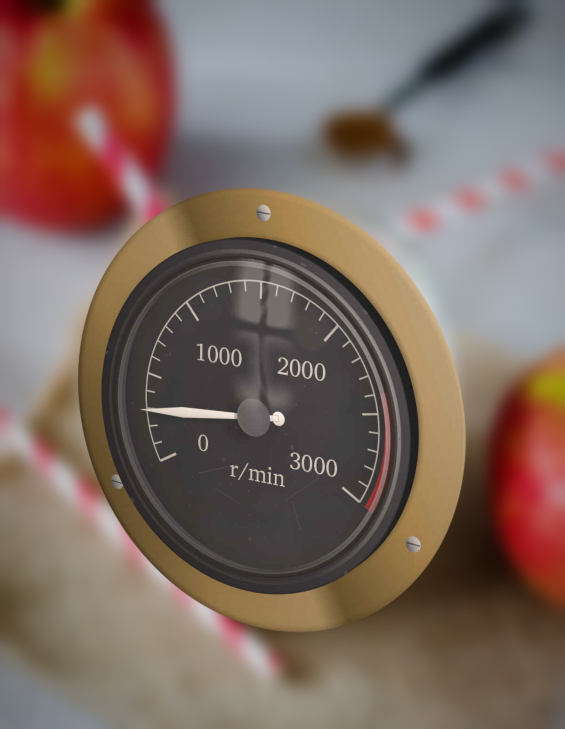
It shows rpm 300
